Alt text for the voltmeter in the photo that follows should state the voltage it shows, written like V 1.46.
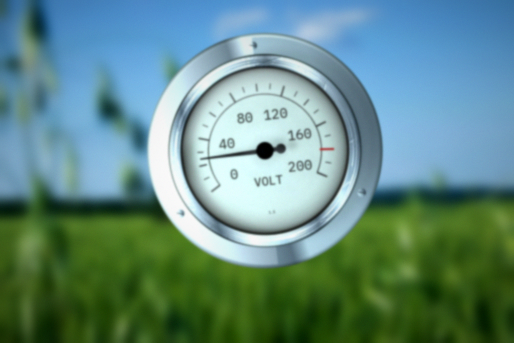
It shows V 25
